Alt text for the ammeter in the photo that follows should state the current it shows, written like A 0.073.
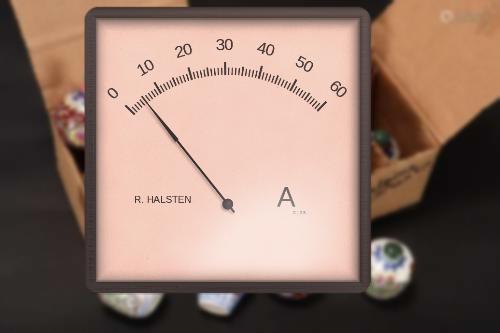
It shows A 5
